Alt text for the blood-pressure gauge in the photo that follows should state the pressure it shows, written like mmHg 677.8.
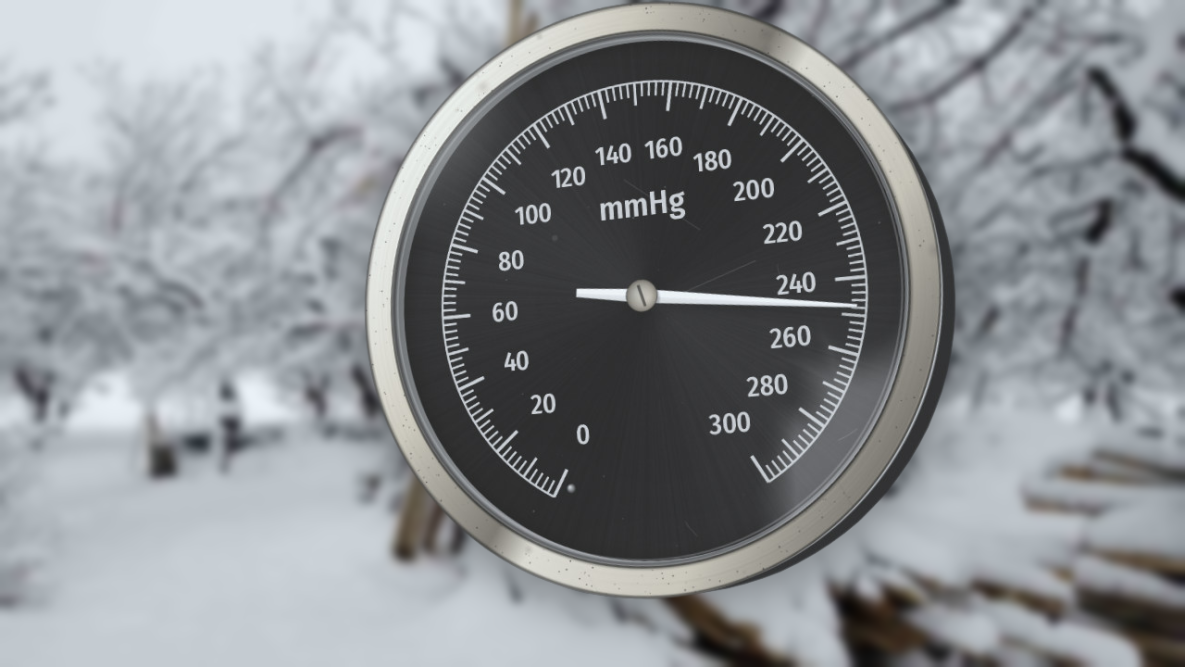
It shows mmHg 248
